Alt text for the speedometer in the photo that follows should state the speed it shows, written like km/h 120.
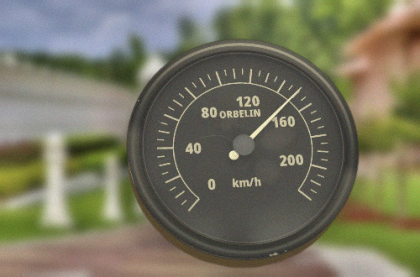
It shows km/h 150
